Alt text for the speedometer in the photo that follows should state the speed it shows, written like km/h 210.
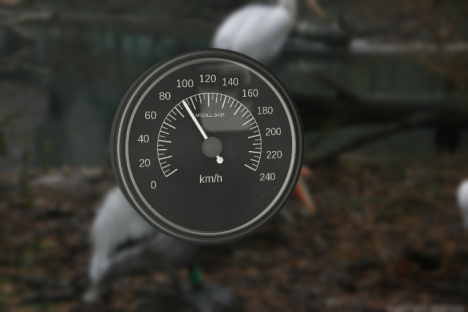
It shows km/h 90
